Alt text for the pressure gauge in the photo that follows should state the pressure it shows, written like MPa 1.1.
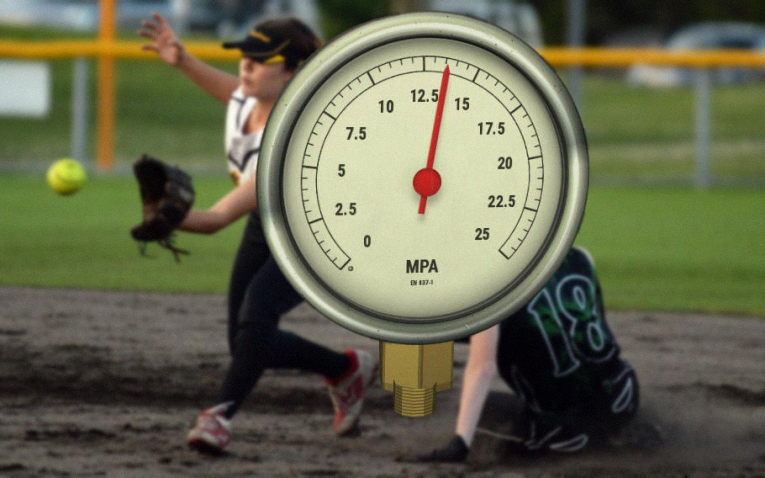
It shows MPa 13.5
